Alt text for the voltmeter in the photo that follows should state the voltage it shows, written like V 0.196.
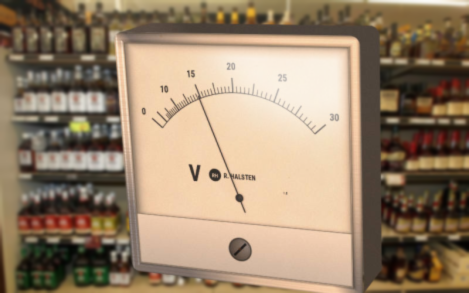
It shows V 15
